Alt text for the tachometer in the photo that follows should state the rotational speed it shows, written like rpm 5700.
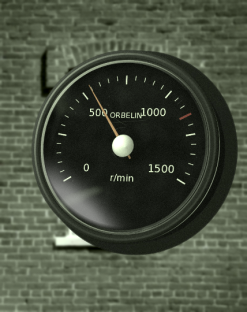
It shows rpm 550
